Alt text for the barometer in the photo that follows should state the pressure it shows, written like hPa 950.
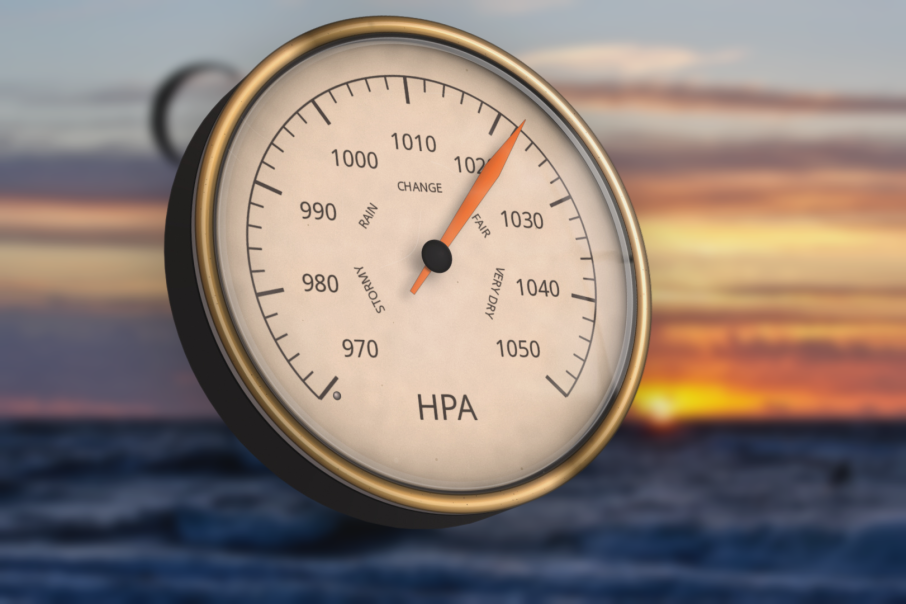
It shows hPa 1022
